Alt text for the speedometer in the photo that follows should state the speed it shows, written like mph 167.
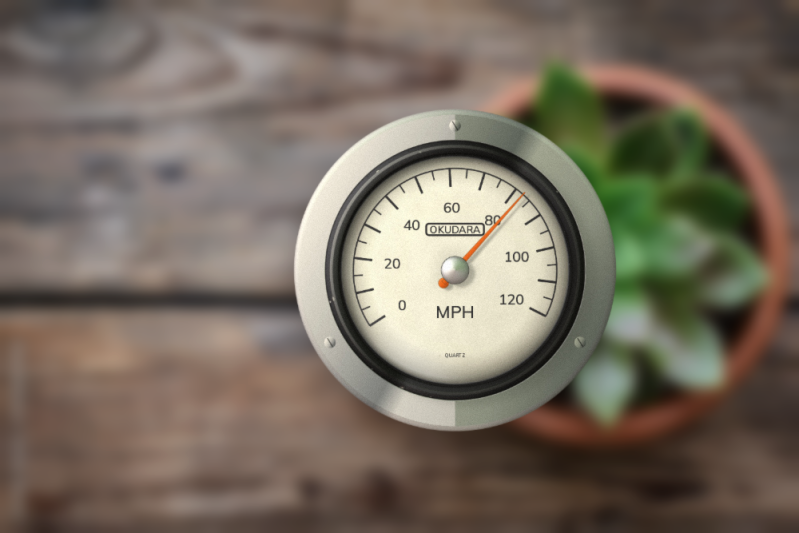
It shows mph 82.5
